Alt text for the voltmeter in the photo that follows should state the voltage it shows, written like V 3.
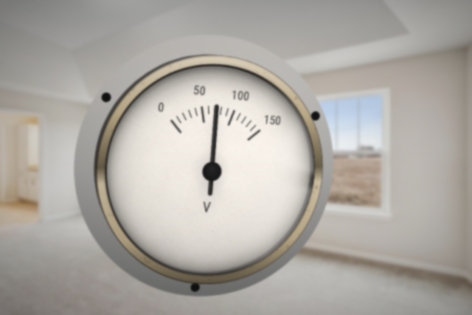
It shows V 70
